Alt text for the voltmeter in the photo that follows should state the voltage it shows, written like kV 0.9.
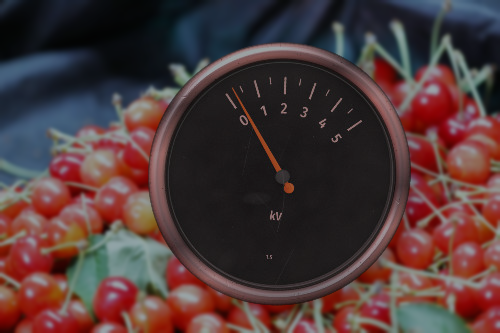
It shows kV 0.25
